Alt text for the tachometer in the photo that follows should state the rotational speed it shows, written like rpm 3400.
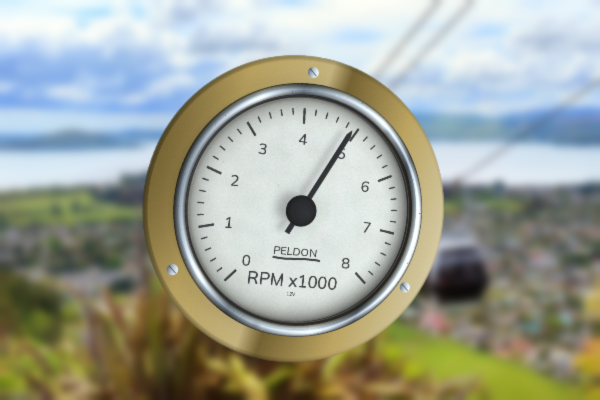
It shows rpm 4900
